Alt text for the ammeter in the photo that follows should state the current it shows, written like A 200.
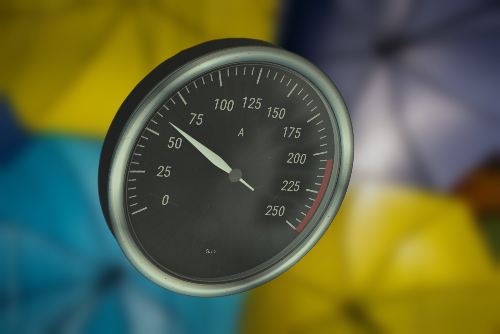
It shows A 60
